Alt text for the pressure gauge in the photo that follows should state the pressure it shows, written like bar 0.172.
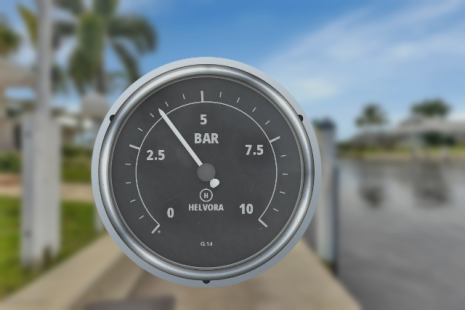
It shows bar 3.75
